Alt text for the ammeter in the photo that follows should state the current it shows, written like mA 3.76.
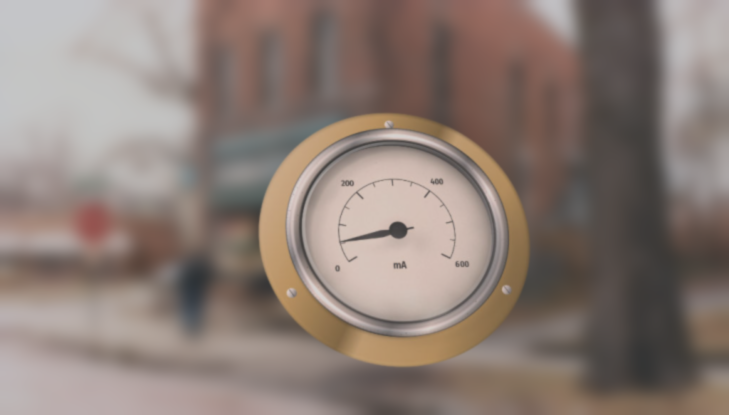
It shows mA 50
